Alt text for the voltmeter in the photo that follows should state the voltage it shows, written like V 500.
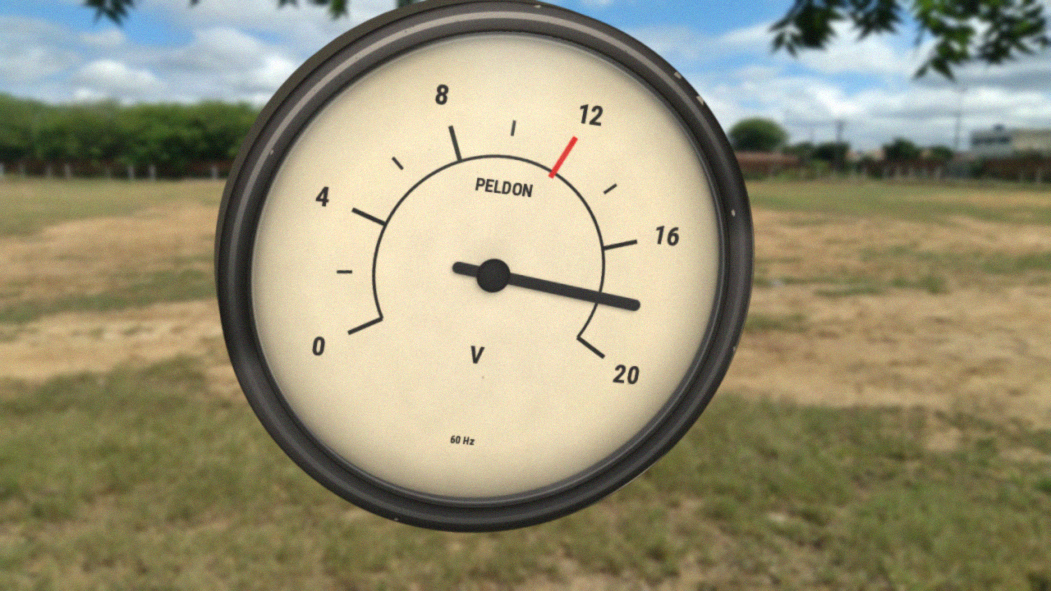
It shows V 18
